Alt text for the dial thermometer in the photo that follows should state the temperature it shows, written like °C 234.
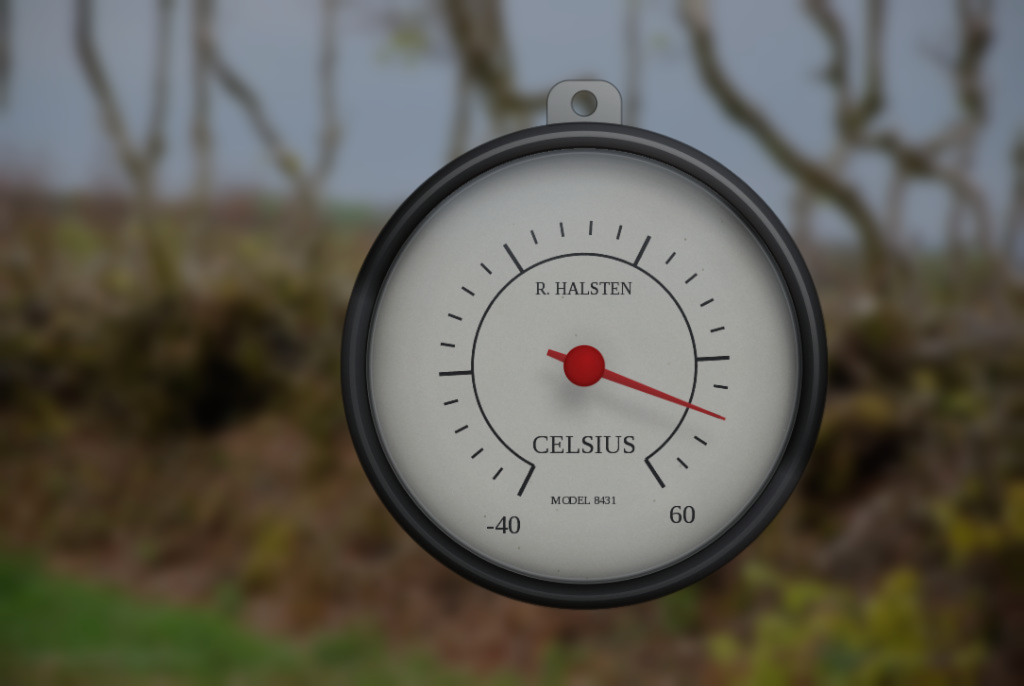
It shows °C 48
